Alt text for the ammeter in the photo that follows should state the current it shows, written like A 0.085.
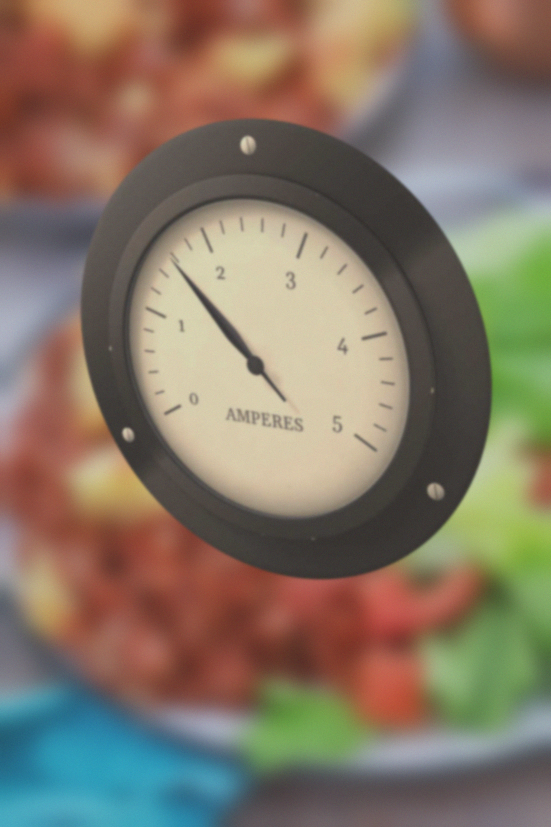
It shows A 1.6
